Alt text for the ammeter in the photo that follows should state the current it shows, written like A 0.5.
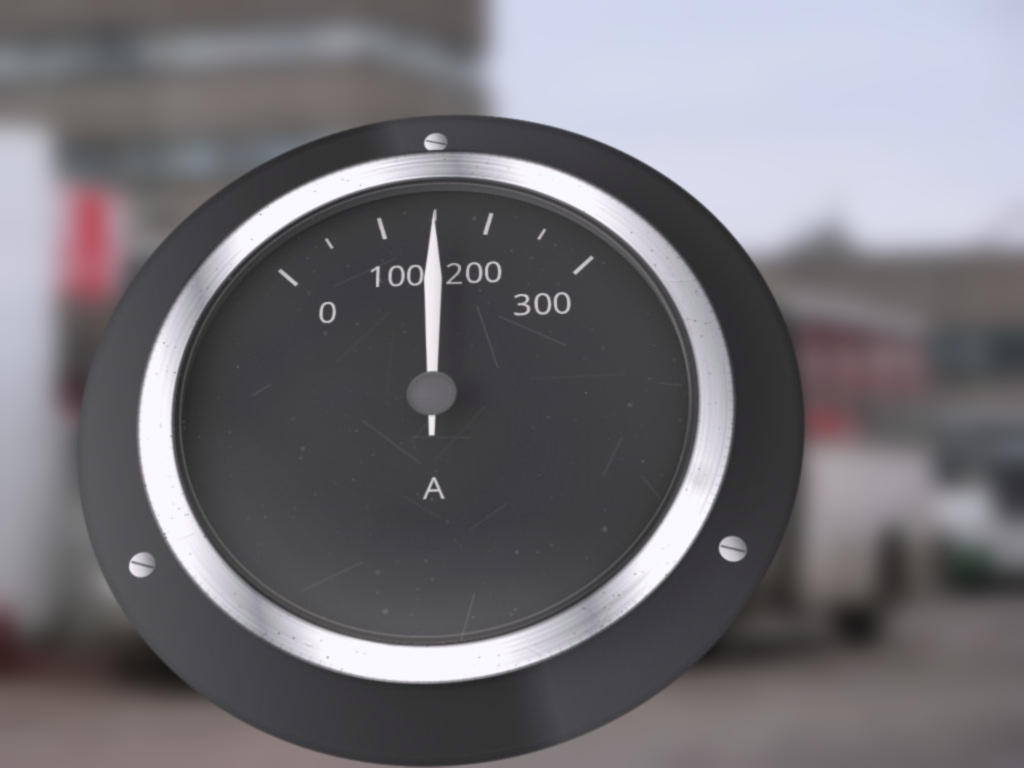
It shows A 150
